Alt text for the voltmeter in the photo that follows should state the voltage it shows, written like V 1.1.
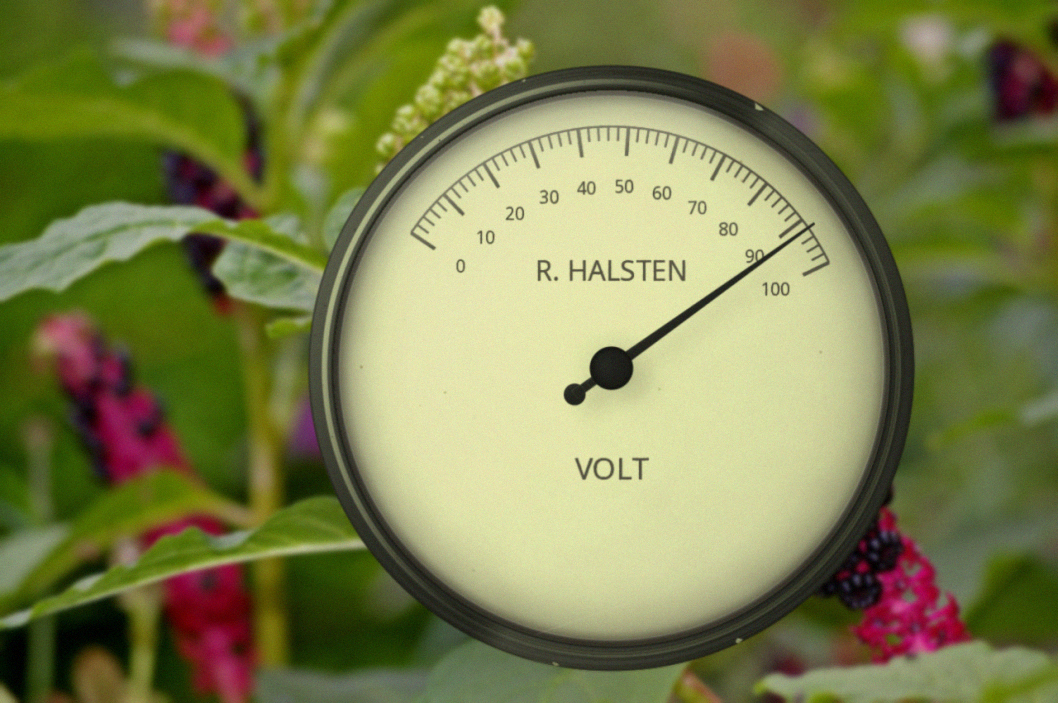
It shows V 92
